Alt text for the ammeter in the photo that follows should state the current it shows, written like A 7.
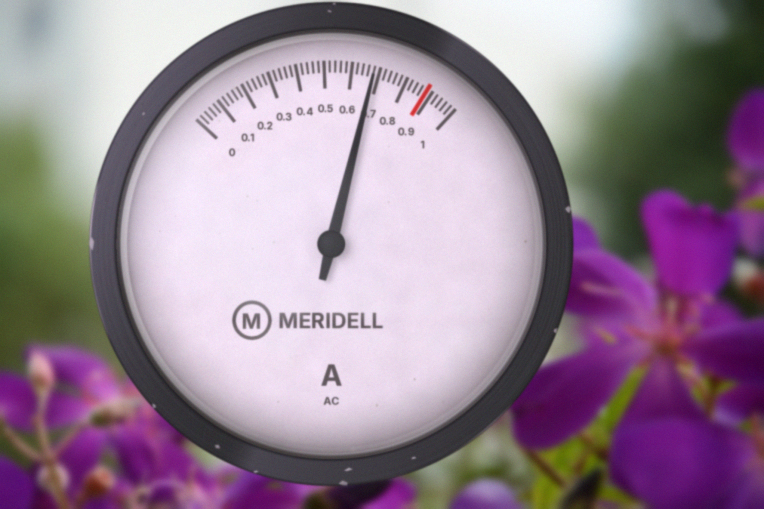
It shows A 0.68
